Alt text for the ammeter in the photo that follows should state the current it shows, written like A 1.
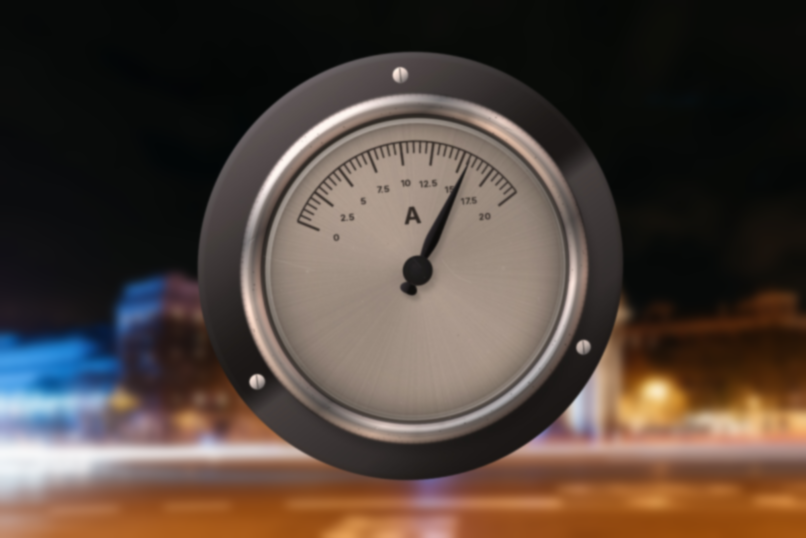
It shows A 15.5
